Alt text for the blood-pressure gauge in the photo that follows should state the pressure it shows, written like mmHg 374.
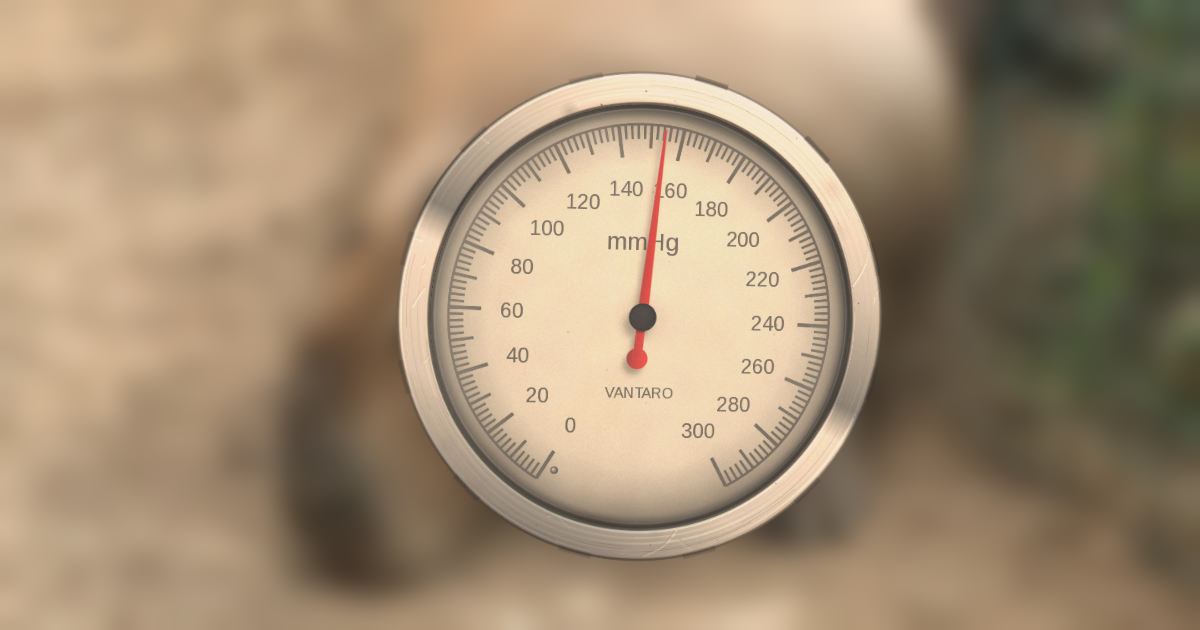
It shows mmHg 154
